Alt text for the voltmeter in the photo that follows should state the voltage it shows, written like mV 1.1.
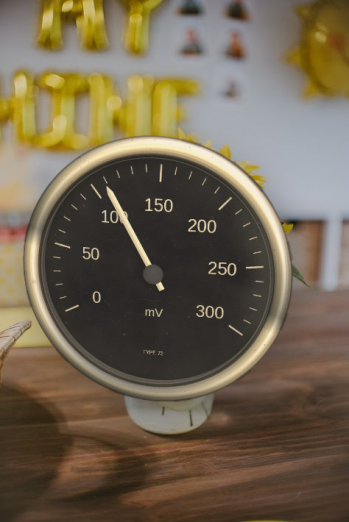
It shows mV 110
